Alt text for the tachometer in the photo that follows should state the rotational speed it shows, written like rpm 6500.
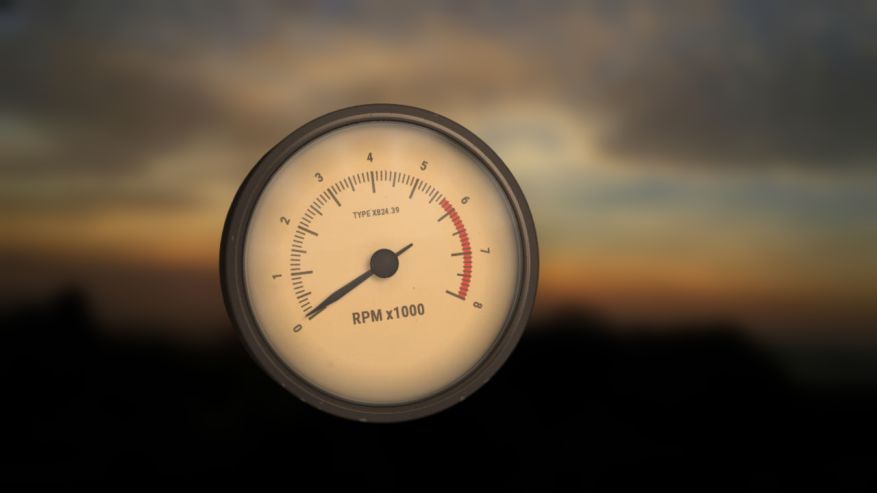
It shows rpm 100
